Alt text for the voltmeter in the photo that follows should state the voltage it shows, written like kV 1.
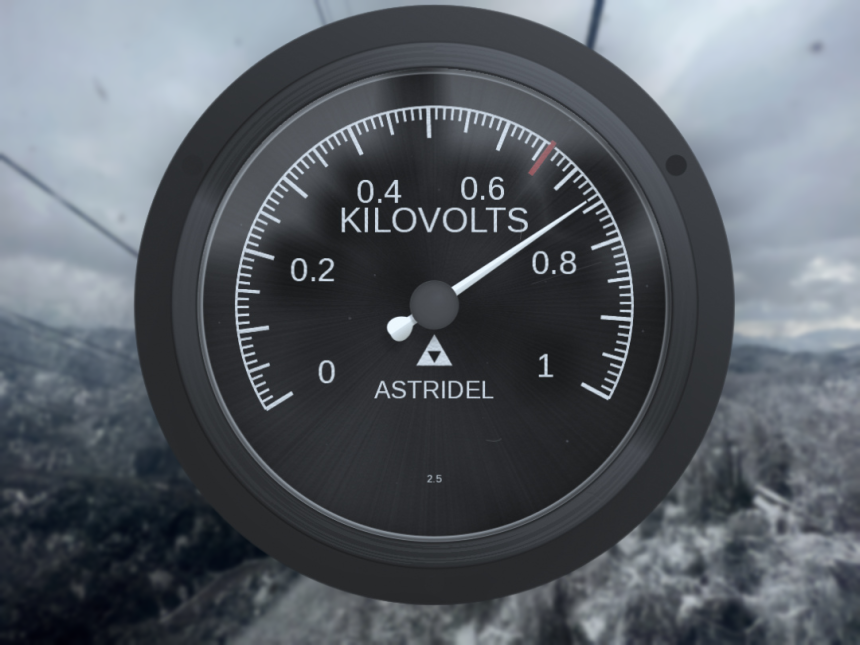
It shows kV 0.74
